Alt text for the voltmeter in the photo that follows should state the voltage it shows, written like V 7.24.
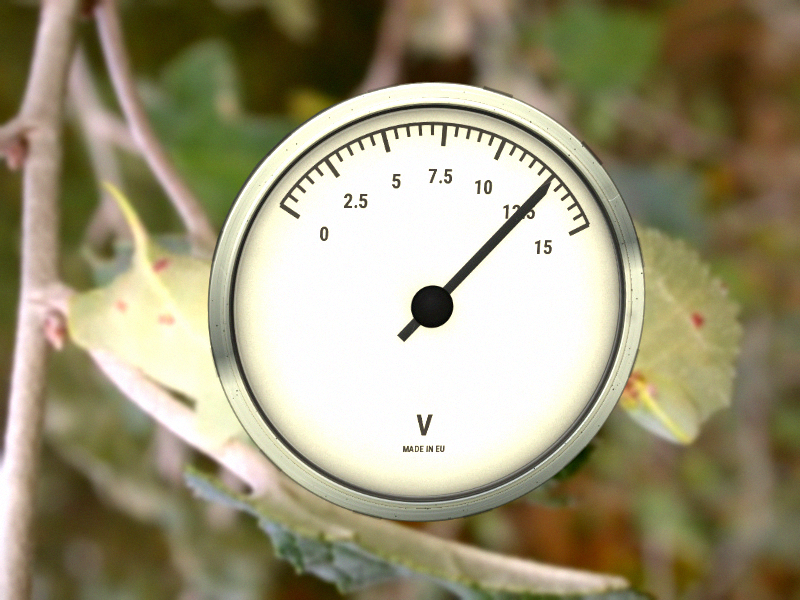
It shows V 12.5
